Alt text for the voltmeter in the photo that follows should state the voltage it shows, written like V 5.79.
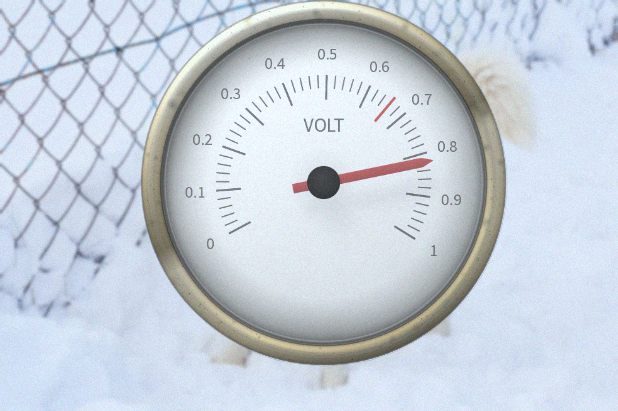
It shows V 0.82
